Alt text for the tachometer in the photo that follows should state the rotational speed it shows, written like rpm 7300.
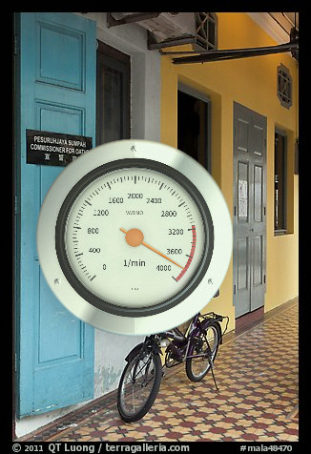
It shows rpm 3800
